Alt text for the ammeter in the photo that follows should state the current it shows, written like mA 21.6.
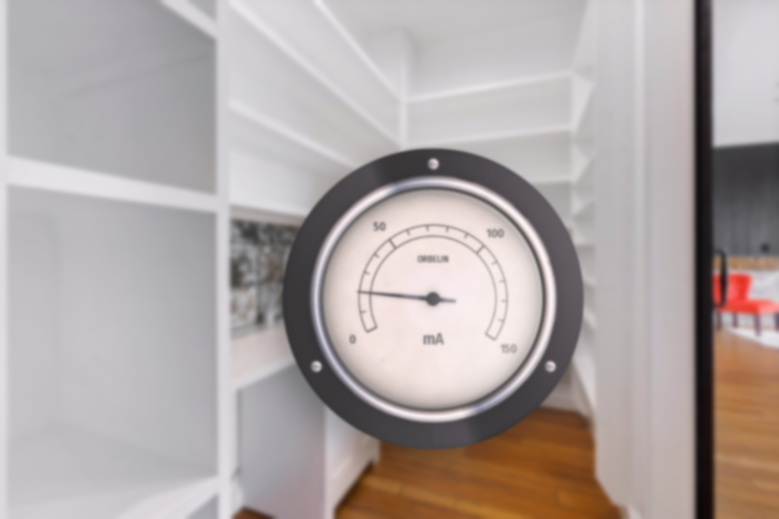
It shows mA 20
